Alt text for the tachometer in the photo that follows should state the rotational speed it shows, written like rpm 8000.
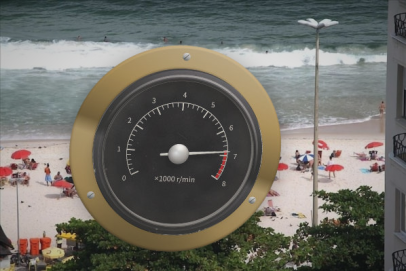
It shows rpm 6800
